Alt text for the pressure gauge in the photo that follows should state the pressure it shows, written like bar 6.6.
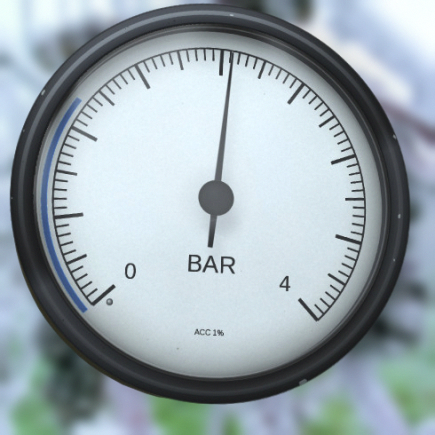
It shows bar 2.05
